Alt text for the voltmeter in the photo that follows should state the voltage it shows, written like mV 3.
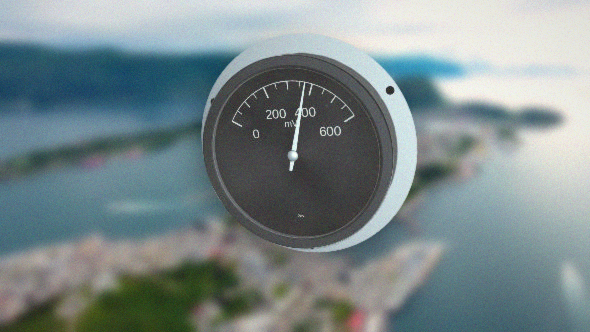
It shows mV 375
